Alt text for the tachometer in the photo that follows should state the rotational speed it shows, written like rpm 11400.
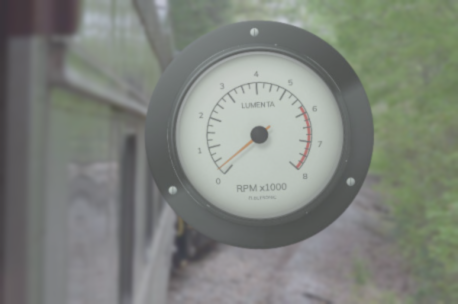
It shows rpm 250
